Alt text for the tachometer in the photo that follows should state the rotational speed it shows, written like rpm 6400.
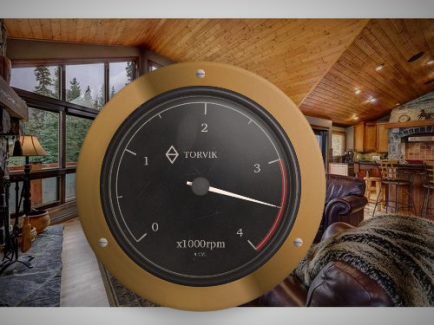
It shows rpm 3500
